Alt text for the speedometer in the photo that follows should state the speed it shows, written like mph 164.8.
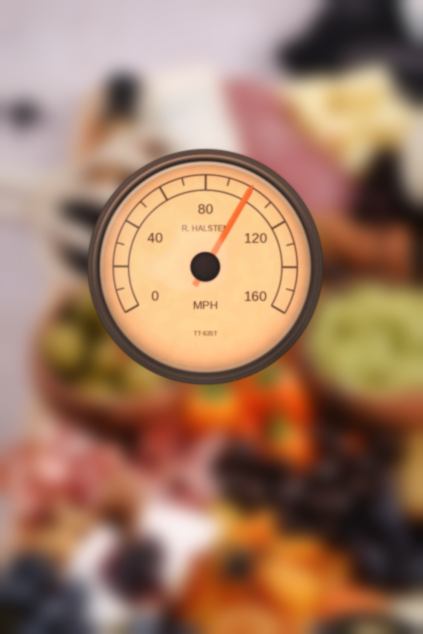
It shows mph 100
